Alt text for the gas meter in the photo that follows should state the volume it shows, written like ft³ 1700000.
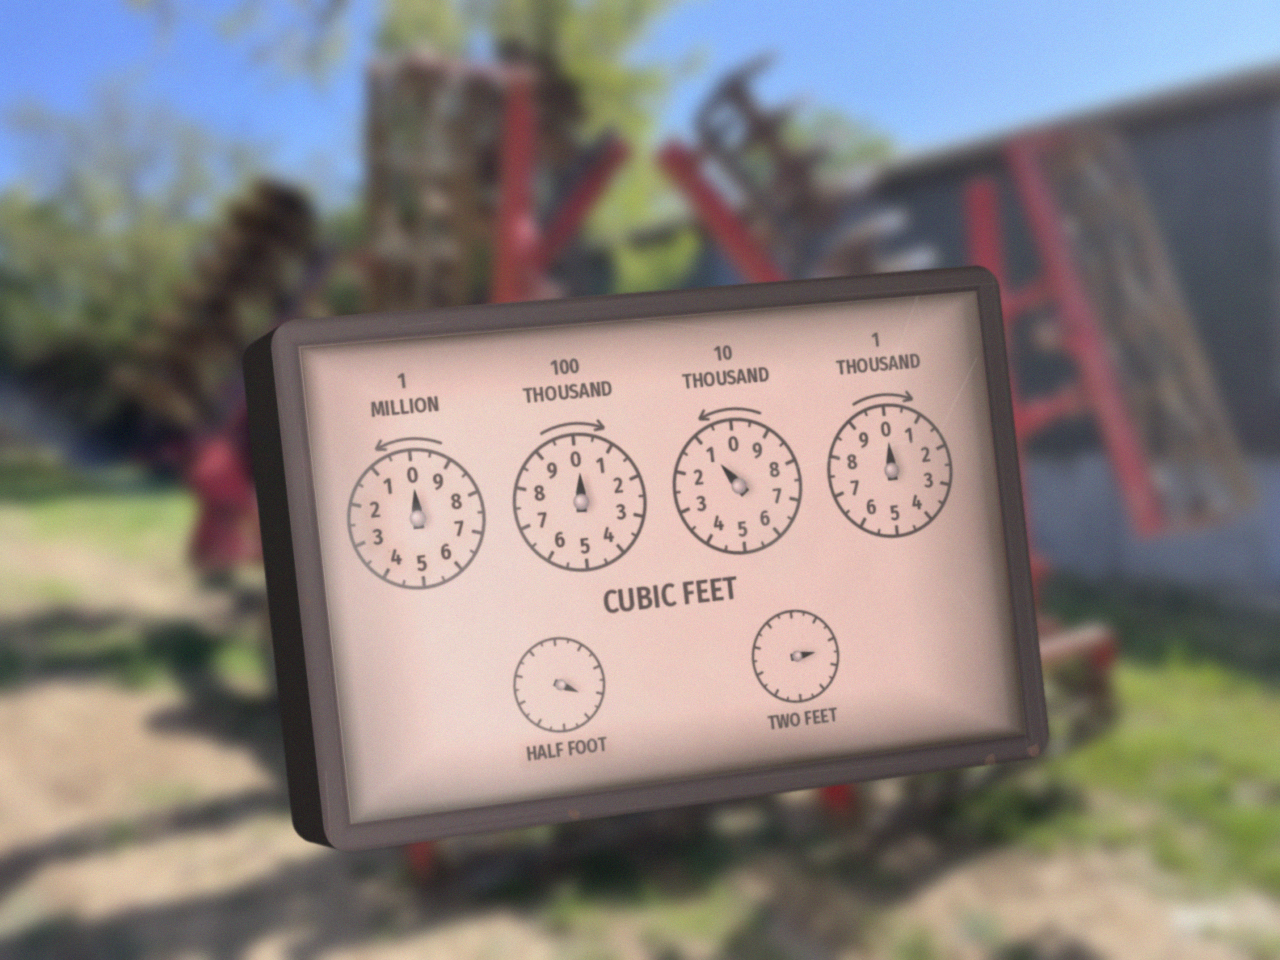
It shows ft³ 1000
